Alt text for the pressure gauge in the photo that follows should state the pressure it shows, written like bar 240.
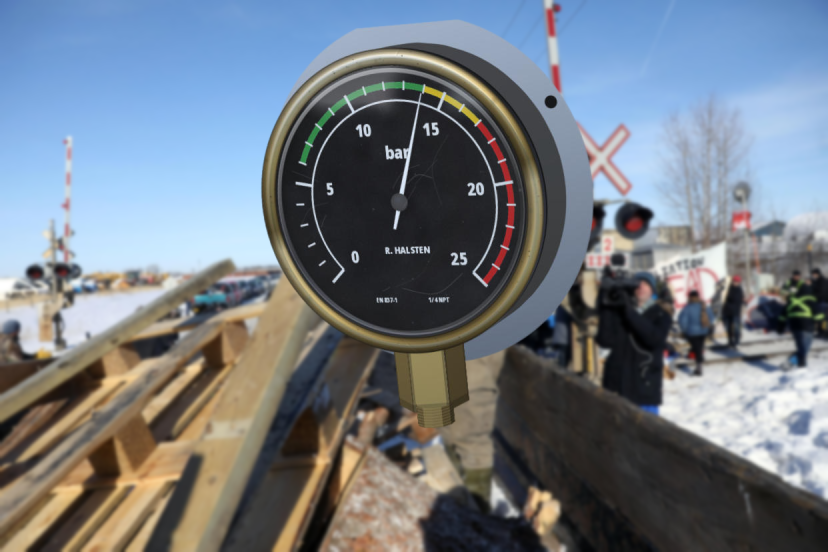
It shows bar 14
